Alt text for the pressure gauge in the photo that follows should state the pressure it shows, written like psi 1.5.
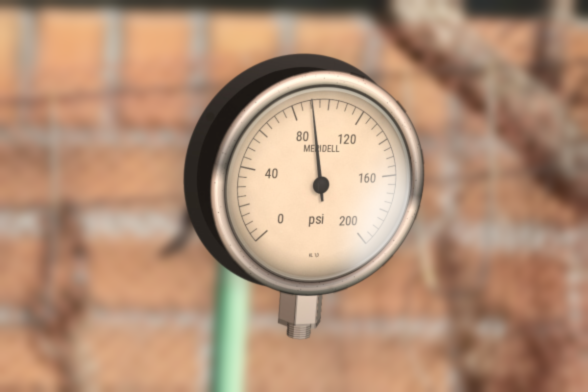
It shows psi 90
